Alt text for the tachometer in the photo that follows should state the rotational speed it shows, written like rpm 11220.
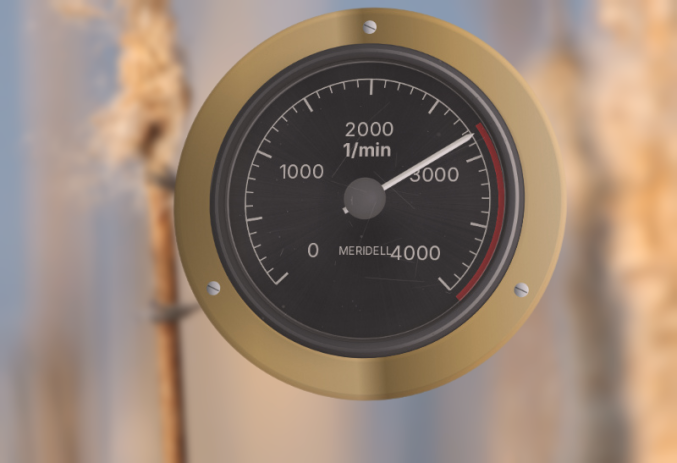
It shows rpm 2850
